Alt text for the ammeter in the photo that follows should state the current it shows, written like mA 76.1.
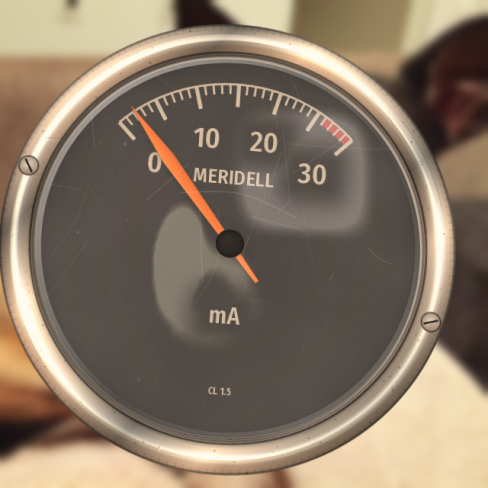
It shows mA 2
